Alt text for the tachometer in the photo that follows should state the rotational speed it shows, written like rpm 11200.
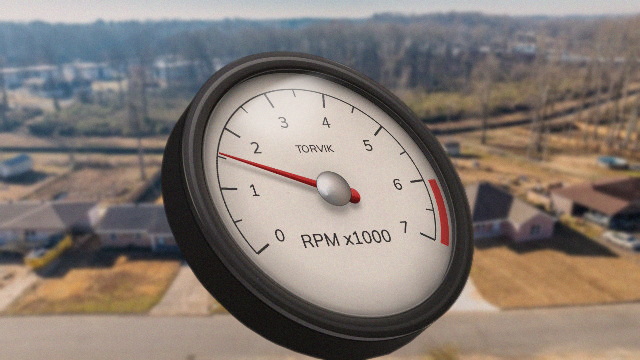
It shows rpm 1500
